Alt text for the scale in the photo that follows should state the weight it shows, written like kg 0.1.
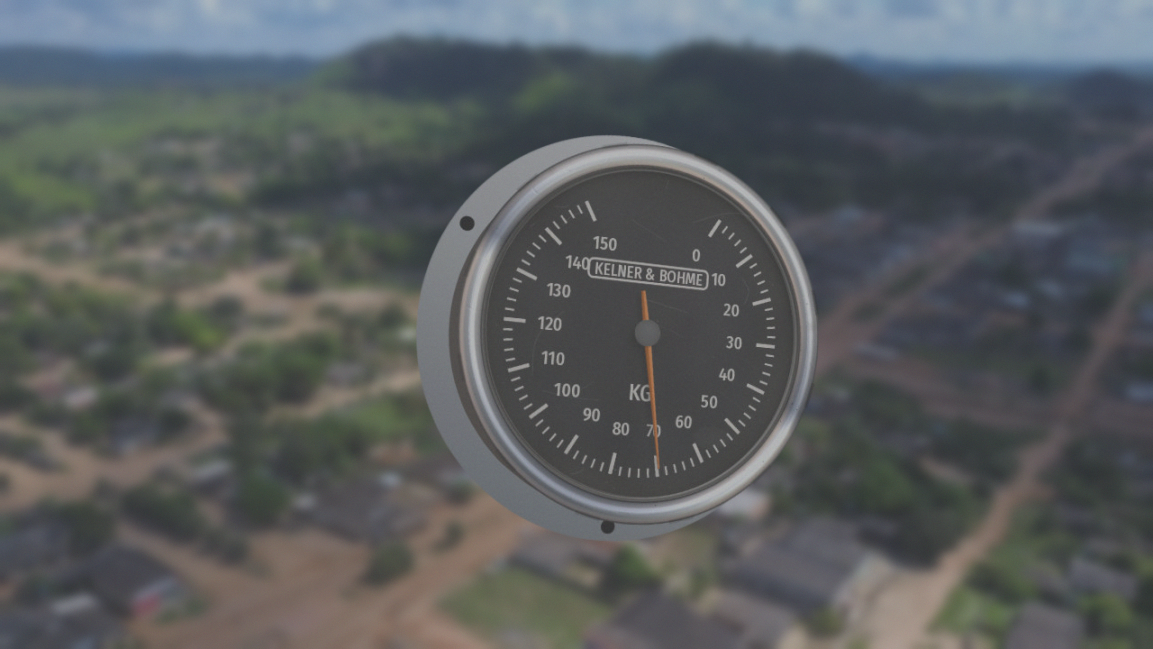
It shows kg 70
